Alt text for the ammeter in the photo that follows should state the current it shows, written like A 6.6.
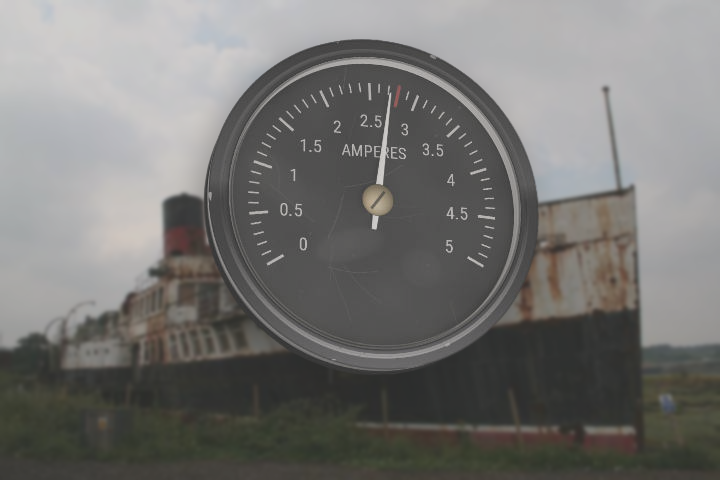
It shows A 2.7
